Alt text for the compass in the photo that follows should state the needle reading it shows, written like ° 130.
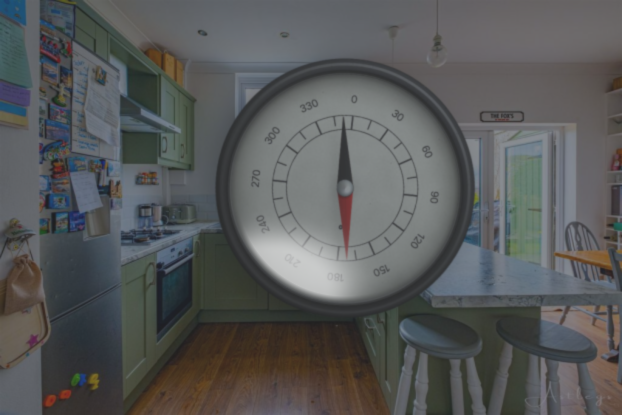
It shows ° 172.5
